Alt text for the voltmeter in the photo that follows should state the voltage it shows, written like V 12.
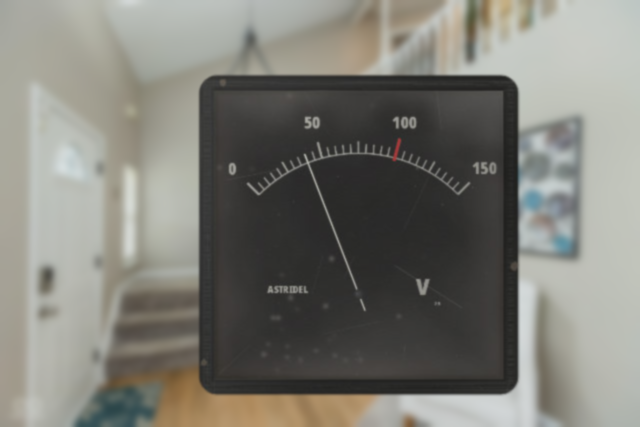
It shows V 40
